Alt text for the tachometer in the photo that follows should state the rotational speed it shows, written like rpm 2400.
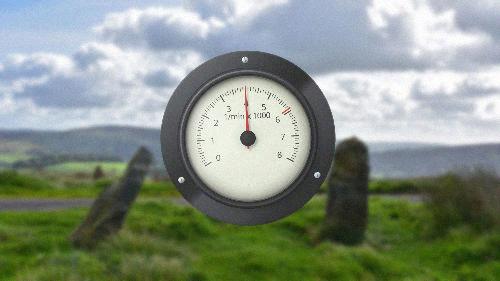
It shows rpm 4000
